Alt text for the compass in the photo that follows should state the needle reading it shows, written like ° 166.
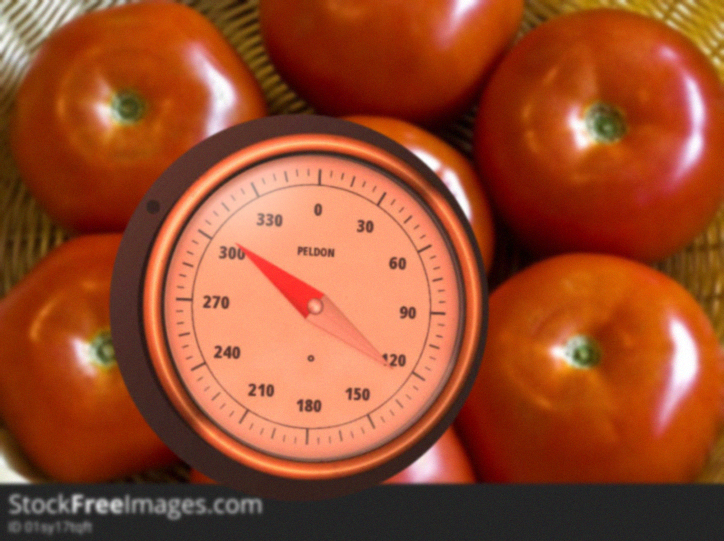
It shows ° 305
